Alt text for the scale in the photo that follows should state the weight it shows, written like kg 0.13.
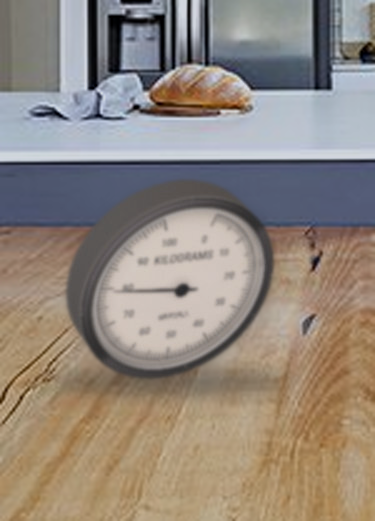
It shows kg 80
